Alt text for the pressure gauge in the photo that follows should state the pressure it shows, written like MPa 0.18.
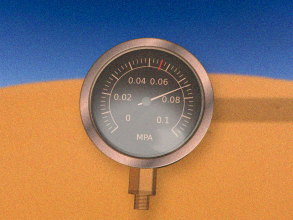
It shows MPa 0.074
